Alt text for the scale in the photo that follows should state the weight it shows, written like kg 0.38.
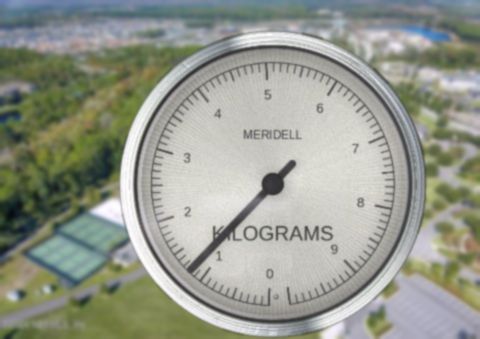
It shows kg 1.2
